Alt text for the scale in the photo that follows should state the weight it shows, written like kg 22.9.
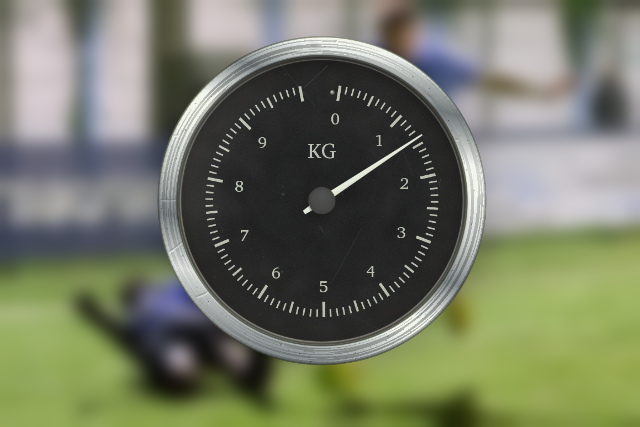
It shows kg 1.4
